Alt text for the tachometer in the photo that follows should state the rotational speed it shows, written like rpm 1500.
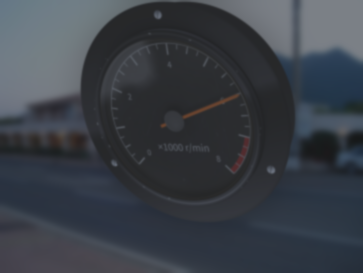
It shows rpm 6000
